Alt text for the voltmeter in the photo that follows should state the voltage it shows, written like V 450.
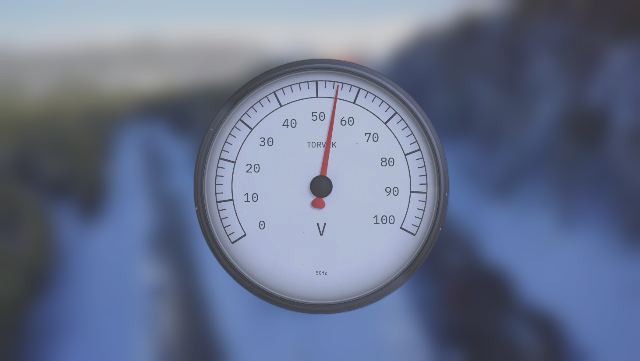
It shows V 55
